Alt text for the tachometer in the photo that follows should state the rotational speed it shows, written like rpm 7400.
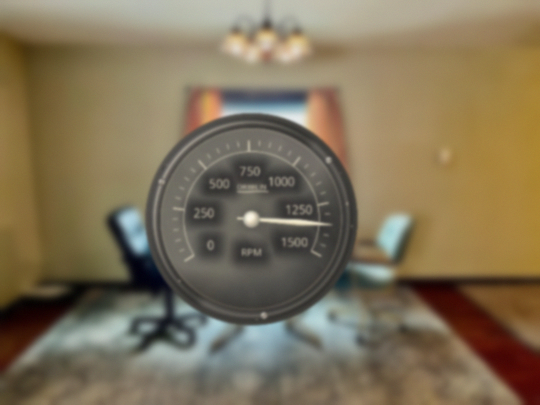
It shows rpm 1350
